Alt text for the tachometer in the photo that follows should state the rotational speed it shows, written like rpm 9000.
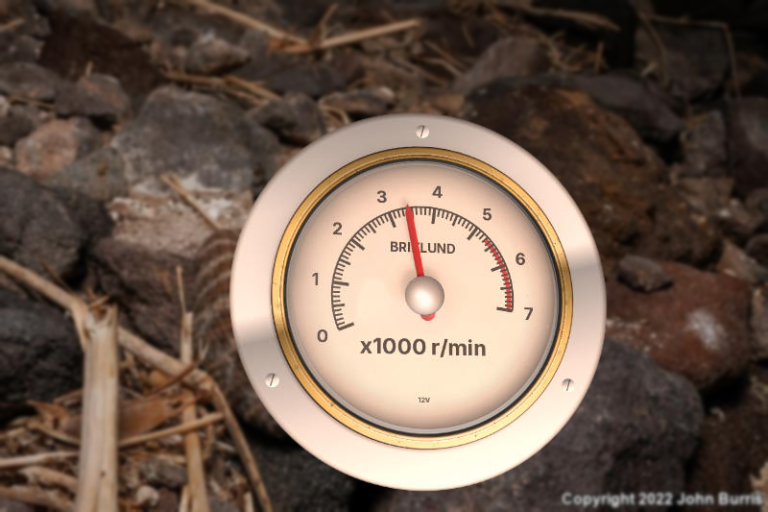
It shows rpm 3400
